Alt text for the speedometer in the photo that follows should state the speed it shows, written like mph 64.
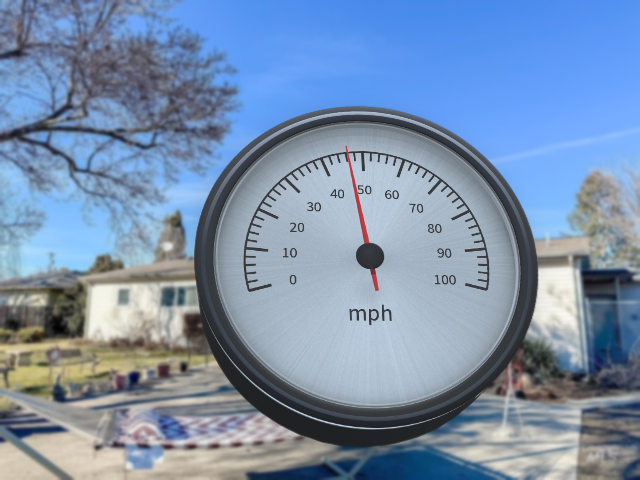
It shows mph 46
